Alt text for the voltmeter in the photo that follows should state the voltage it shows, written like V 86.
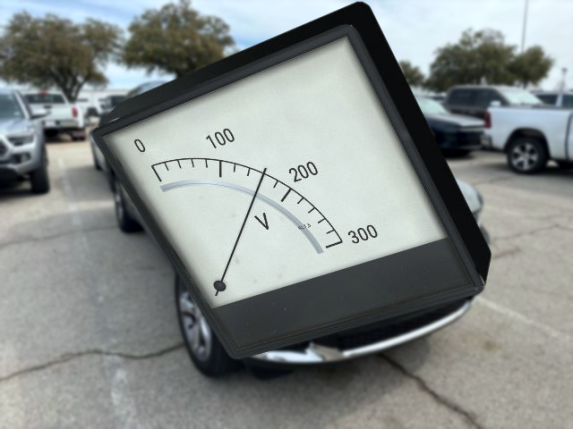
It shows V 160
